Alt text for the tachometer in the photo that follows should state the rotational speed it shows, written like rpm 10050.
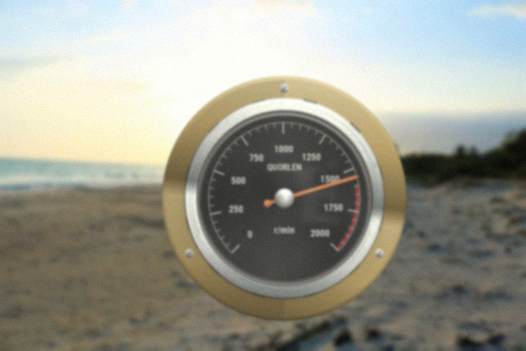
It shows rpm 1550
